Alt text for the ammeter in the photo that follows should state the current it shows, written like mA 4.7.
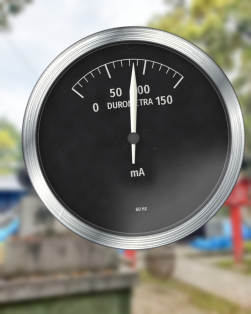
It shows mA 85
